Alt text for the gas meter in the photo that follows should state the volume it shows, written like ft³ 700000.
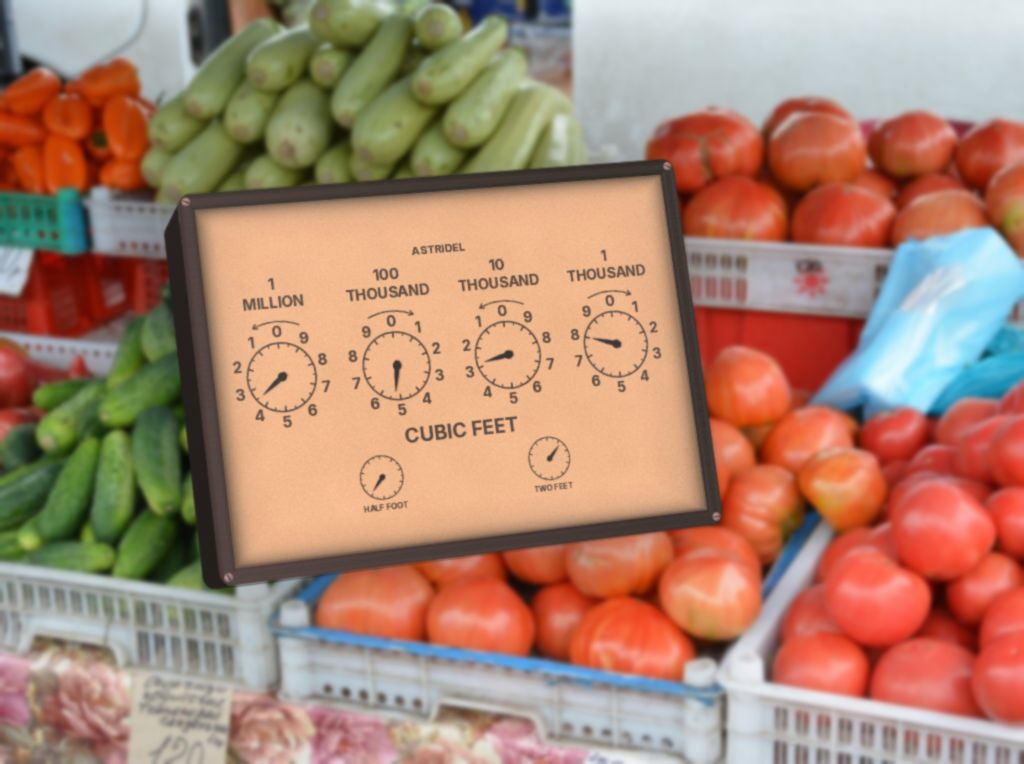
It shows ft³ 352800
